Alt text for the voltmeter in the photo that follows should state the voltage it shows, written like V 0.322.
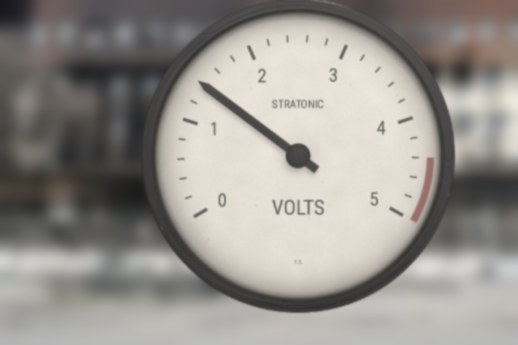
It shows V 1.4
